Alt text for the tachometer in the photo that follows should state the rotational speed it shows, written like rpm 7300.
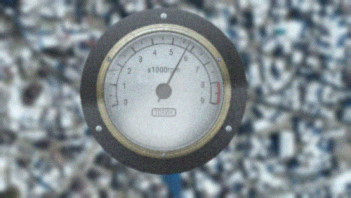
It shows rpm 5750
